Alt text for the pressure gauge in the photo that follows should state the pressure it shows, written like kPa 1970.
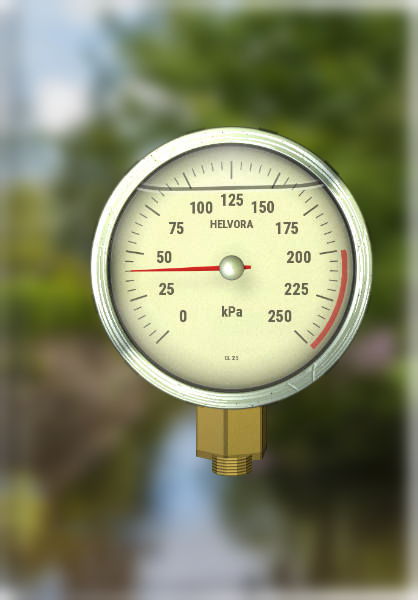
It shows kPa 40
